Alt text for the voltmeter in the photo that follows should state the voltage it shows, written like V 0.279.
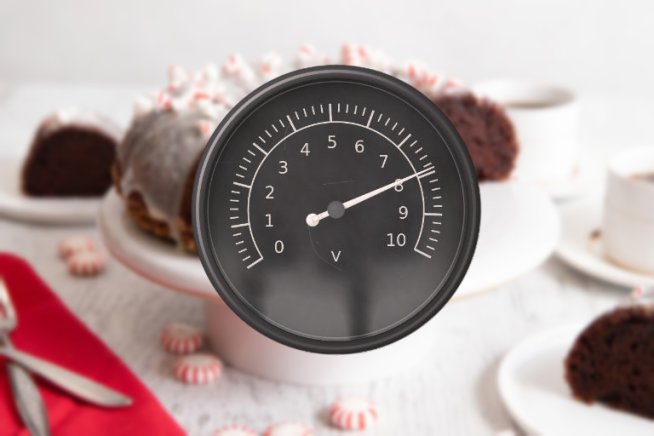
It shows V 7.9
